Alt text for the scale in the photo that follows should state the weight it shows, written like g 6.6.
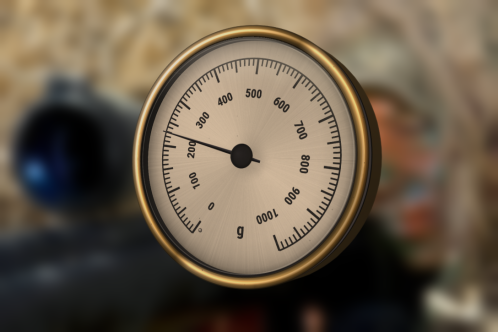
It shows g 230
